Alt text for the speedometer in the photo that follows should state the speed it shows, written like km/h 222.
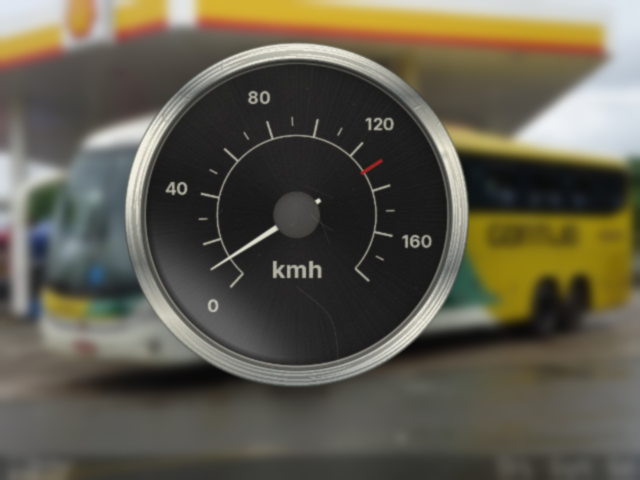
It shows km/h 10
